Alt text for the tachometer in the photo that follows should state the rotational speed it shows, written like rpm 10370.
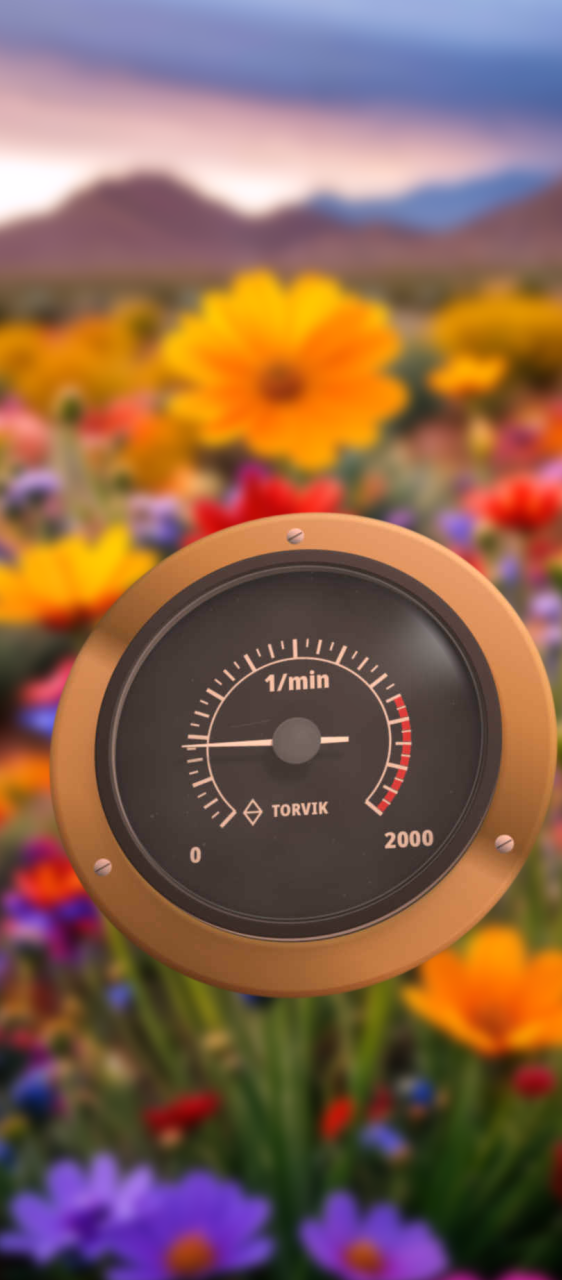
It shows rpm 350
